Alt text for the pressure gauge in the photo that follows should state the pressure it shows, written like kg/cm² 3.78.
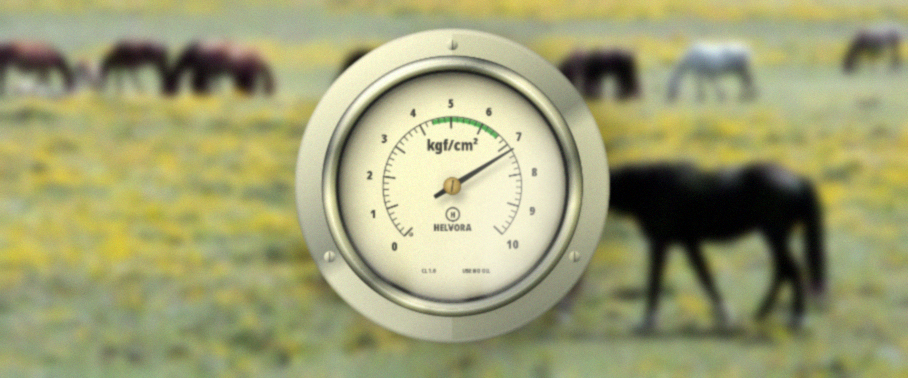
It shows kg/cm² 7.2
